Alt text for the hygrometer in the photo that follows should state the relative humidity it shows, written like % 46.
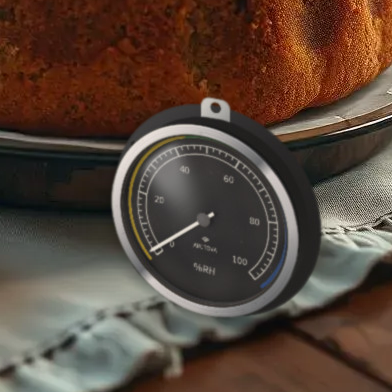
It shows % 2
